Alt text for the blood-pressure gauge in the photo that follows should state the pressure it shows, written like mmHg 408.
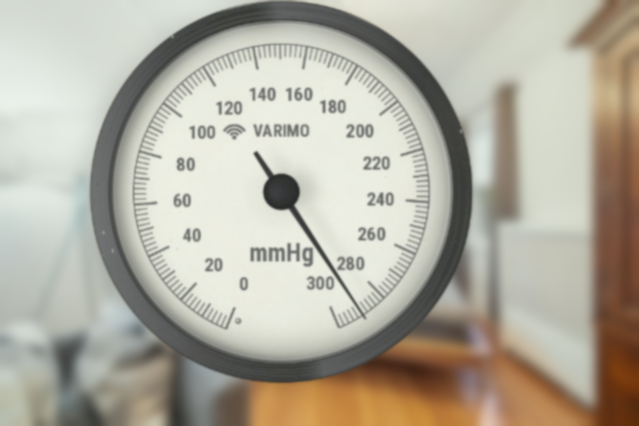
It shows mmHg 290
